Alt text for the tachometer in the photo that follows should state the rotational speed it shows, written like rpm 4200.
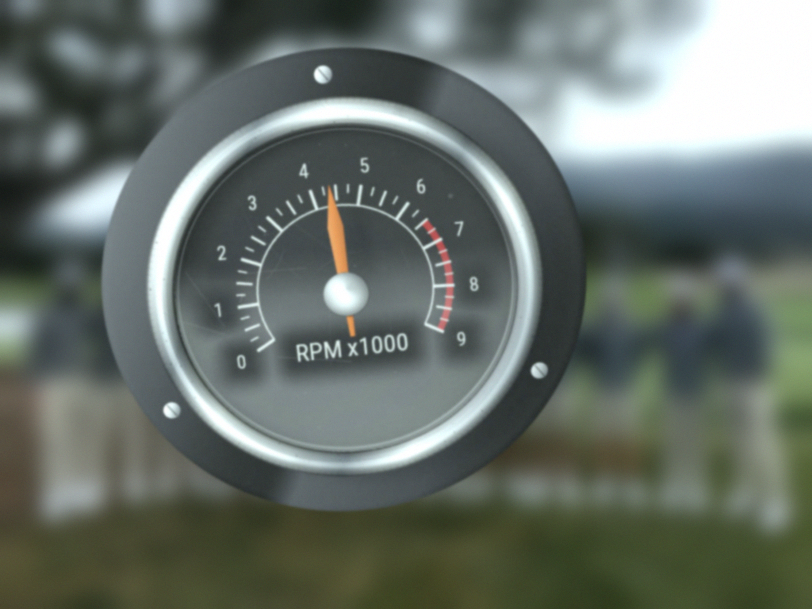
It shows rpm 4375
